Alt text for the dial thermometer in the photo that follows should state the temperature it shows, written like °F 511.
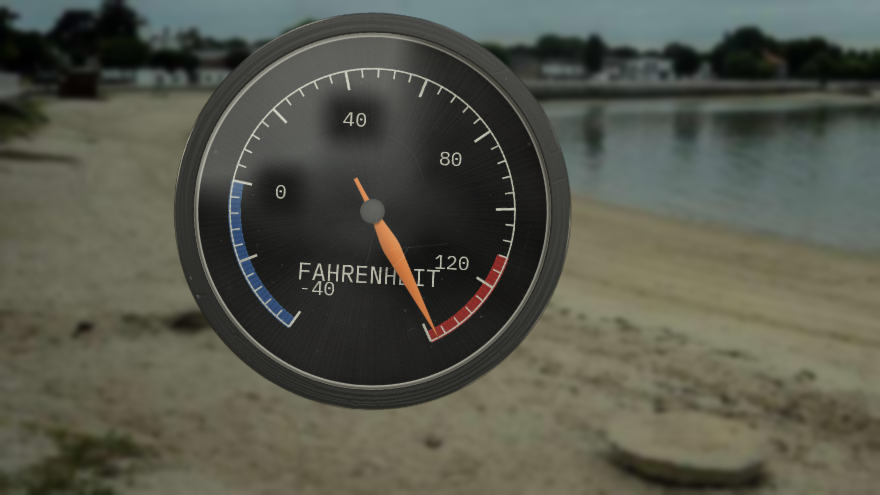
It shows °F 138
